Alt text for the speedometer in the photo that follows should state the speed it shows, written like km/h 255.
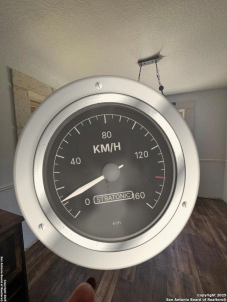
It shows km/h 12.5
